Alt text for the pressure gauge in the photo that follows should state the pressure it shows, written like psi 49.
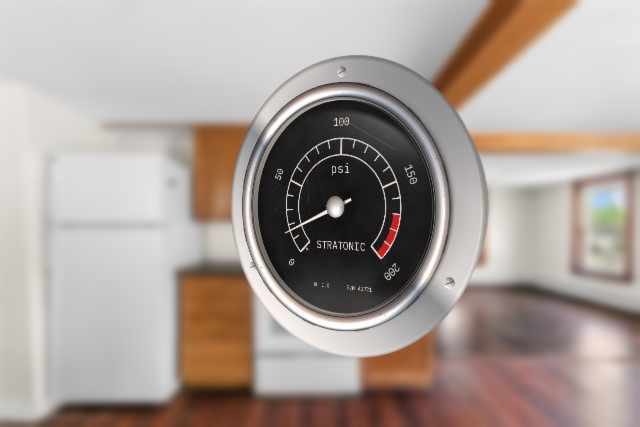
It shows psi 15
